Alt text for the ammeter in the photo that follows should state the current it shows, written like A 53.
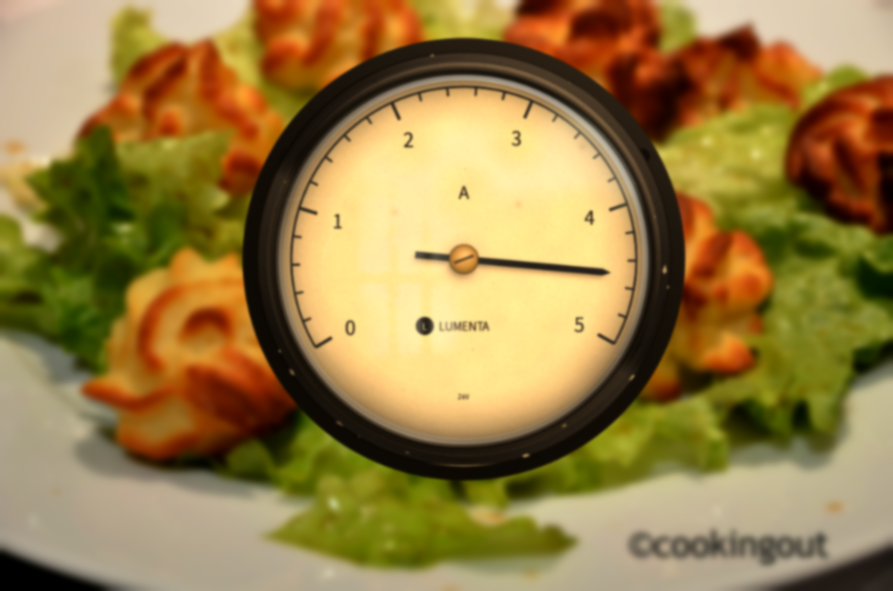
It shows A 4.5
